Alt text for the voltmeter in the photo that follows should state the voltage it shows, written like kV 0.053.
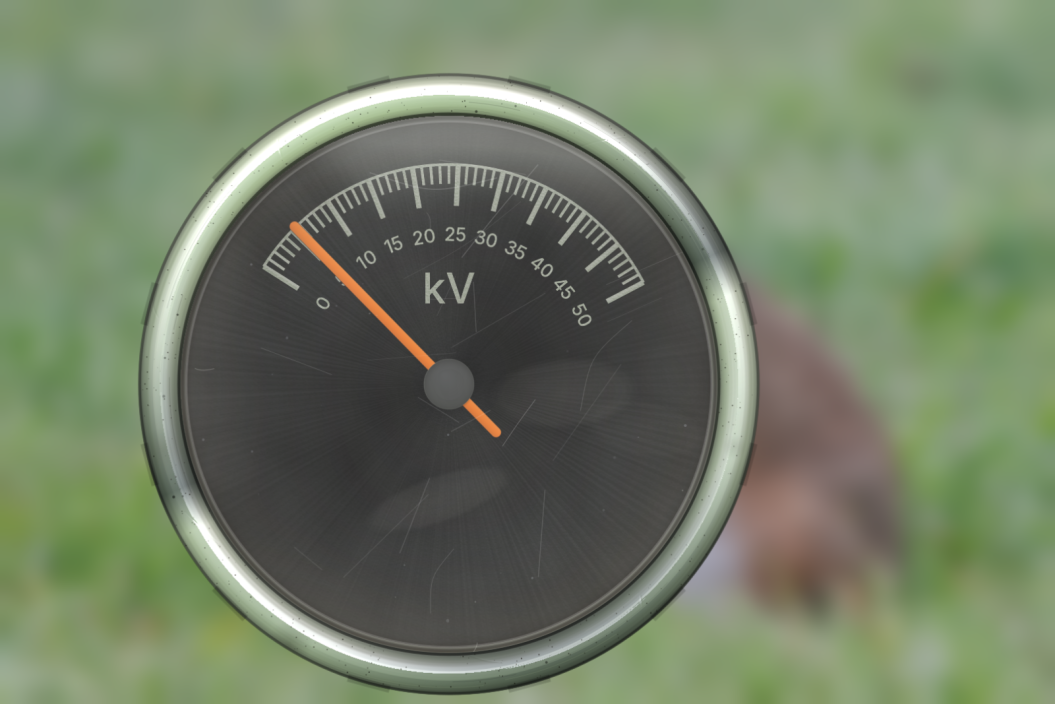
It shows kV 5.5
